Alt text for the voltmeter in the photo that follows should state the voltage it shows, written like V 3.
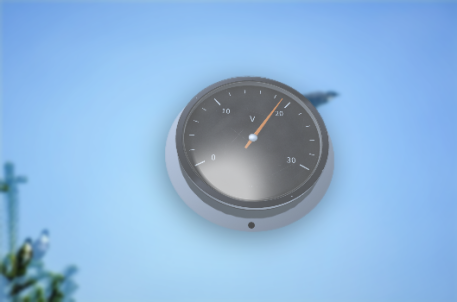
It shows V 19
